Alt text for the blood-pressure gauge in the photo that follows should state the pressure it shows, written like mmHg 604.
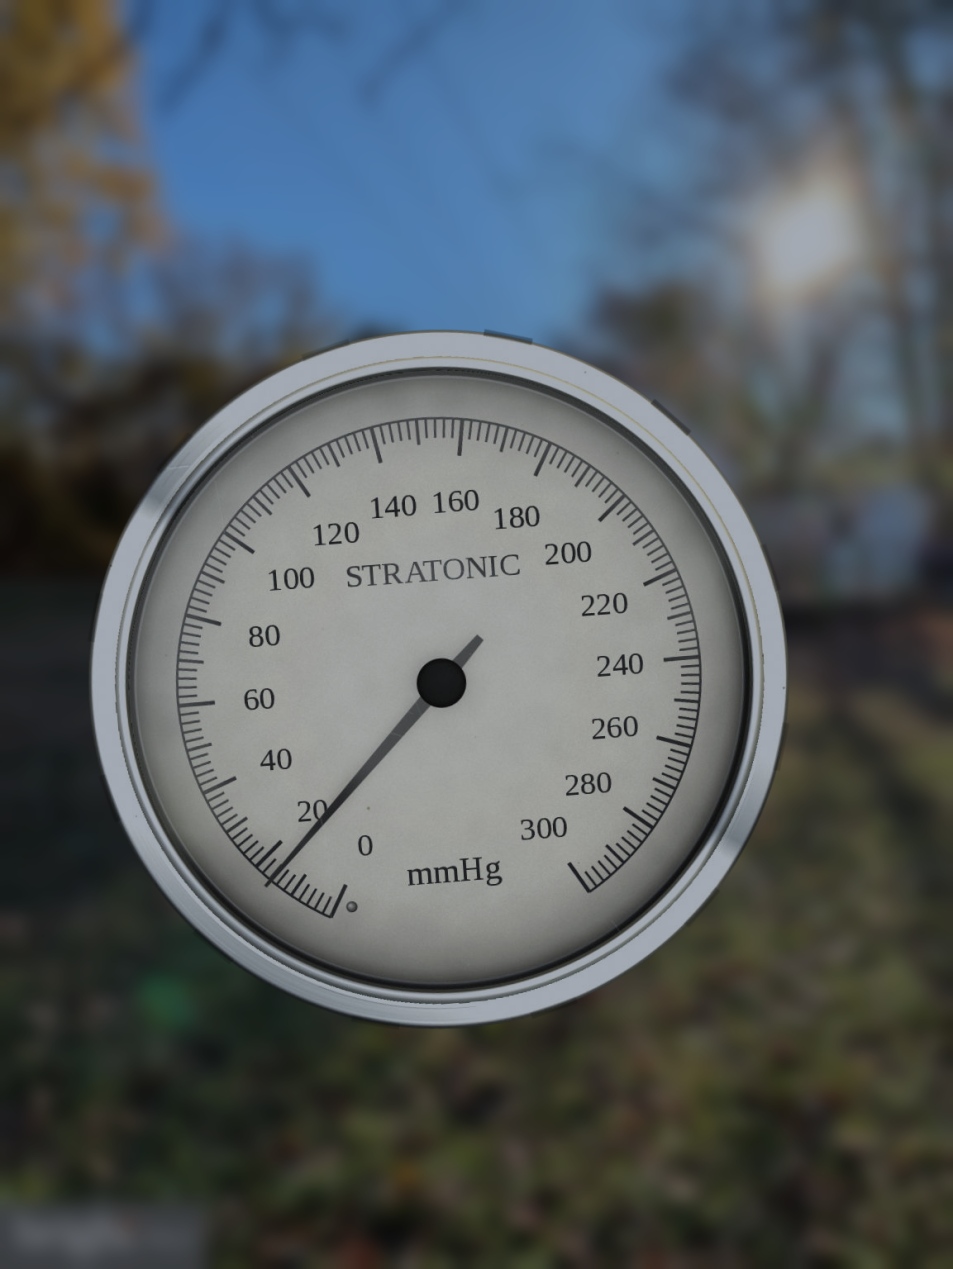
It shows mmHg 16
